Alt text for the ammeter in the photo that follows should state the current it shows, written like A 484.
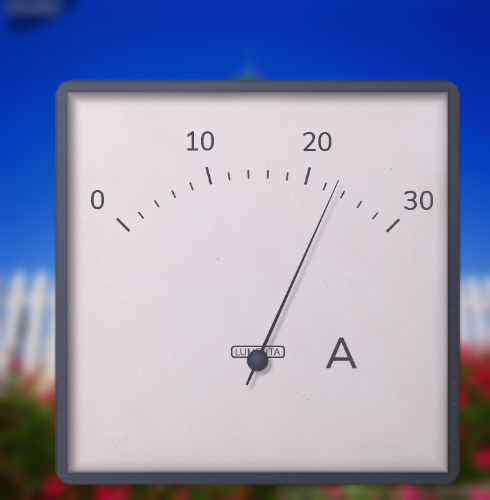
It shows A 23
